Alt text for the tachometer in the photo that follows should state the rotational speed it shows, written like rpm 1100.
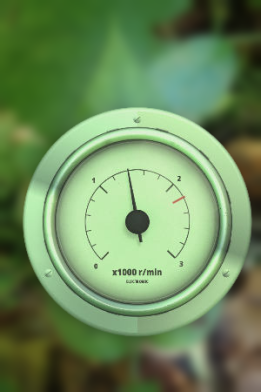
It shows rpm 1400
